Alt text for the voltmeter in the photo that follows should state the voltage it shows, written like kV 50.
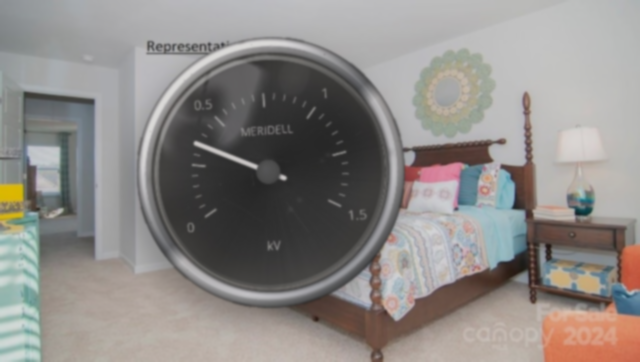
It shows kV 0.35
